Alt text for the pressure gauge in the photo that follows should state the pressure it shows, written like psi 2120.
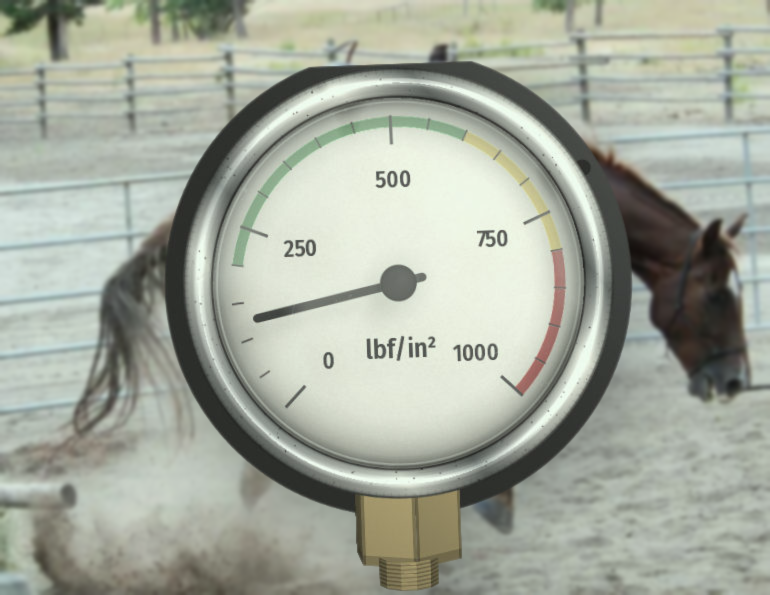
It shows psi 125
